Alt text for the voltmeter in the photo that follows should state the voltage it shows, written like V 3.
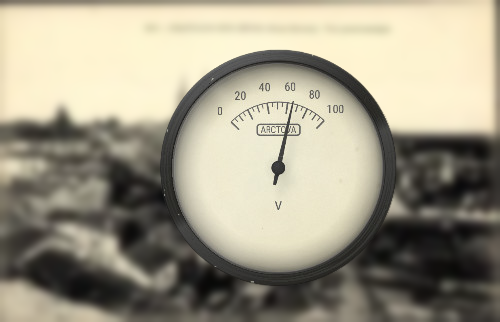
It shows V 65
